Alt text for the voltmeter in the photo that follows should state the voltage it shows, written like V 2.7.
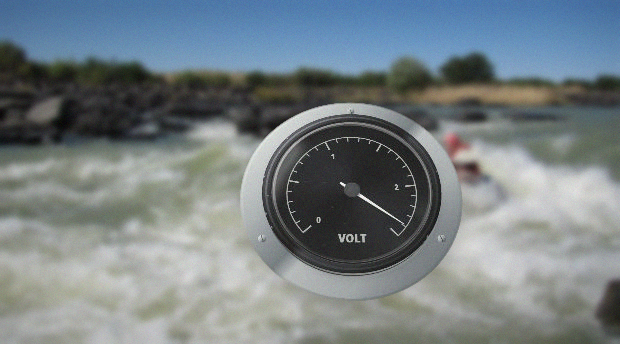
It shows V 2.4
